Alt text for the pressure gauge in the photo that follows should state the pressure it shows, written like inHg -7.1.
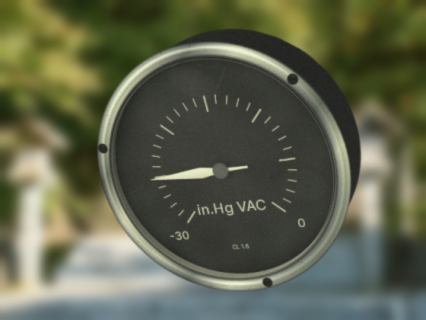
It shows inHg -25
